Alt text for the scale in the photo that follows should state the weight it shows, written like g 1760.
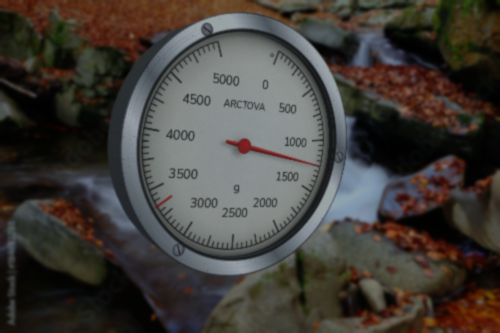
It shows g 1250
